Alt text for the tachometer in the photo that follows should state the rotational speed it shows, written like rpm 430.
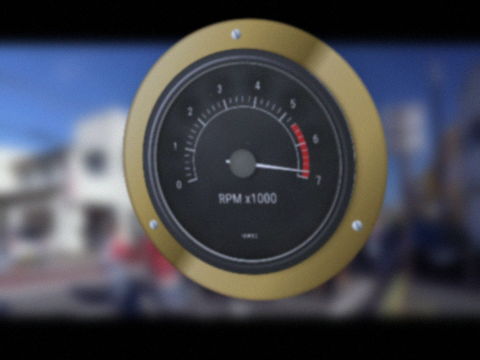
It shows rpm 6800
